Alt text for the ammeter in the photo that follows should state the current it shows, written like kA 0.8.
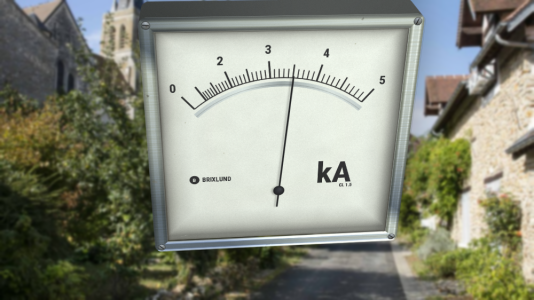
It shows kA 3.5
